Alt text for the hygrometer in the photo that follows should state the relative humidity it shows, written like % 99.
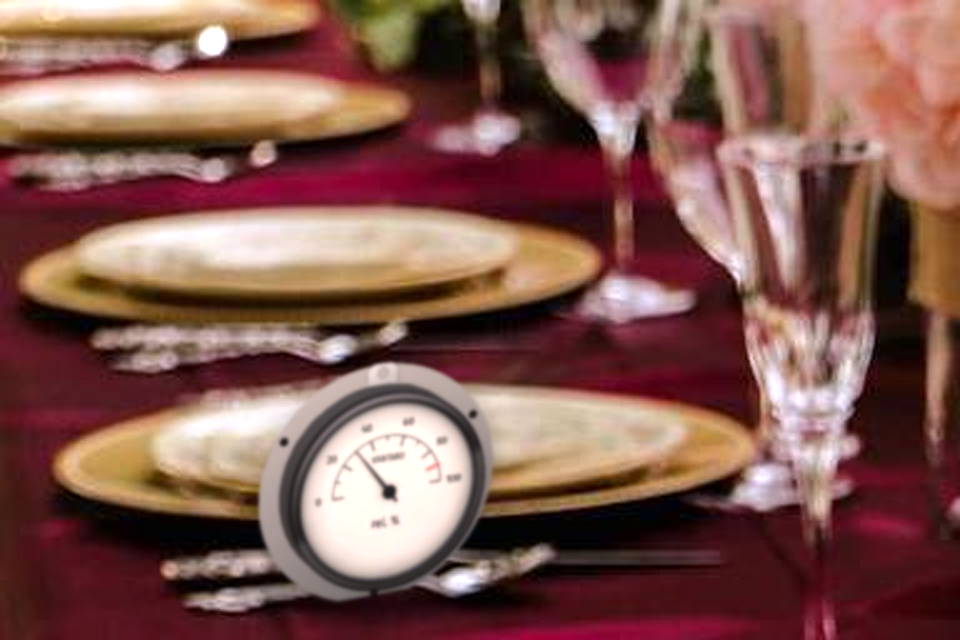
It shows % 30
